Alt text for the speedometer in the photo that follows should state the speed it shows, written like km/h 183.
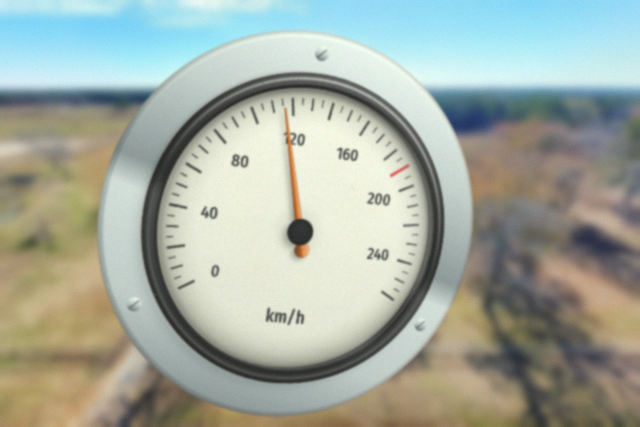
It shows km/h 115
